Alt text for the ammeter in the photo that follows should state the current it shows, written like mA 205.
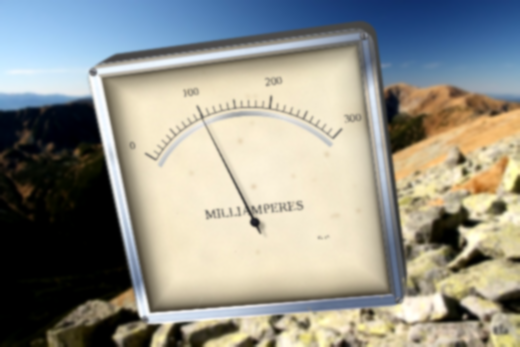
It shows mA 100
